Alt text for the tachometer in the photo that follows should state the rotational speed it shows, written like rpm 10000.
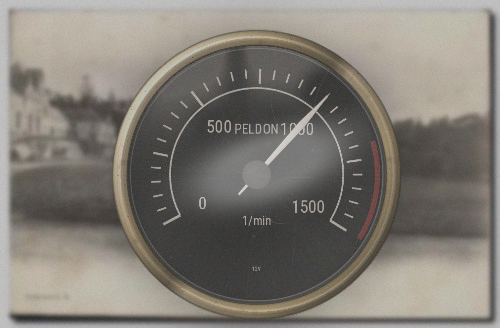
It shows rpm 1000
